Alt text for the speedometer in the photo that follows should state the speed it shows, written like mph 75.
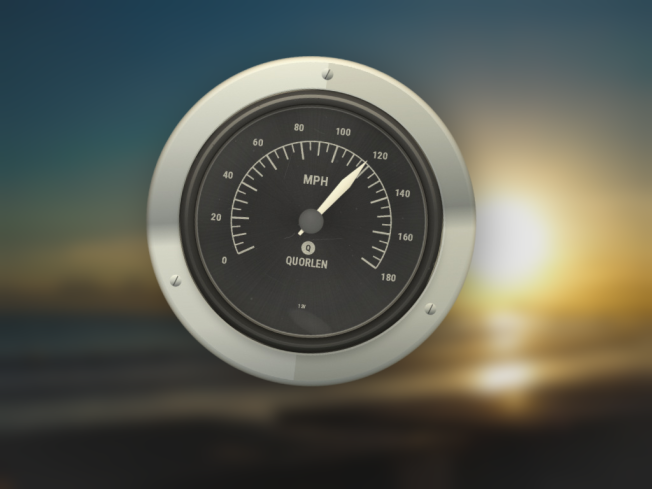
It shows mph 117.5
